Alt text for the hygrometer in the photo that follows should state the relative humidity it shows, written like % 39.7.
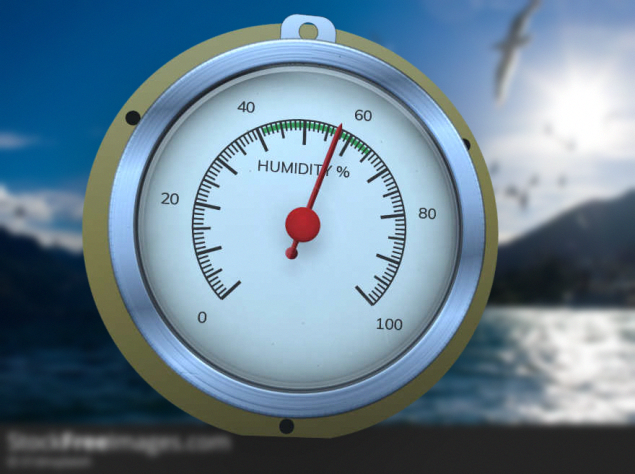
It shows % 57
